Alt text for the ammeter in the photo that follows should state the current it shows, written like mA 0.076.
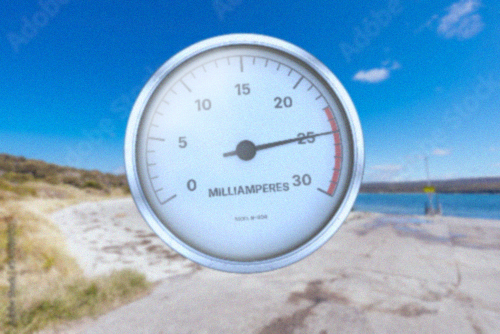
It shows mA 25
